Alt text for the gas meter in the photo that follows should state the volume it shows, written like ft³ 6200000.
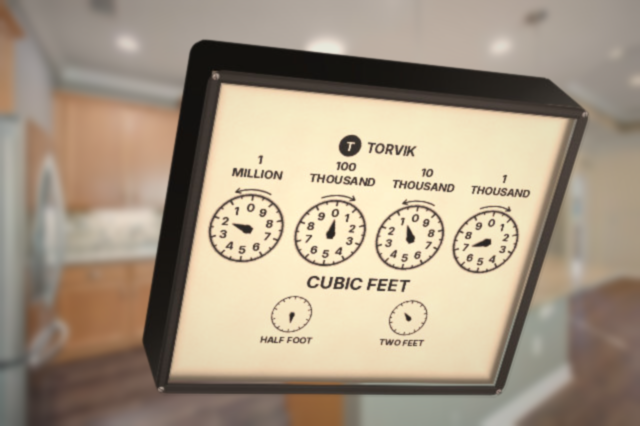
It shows ft³ 200700
